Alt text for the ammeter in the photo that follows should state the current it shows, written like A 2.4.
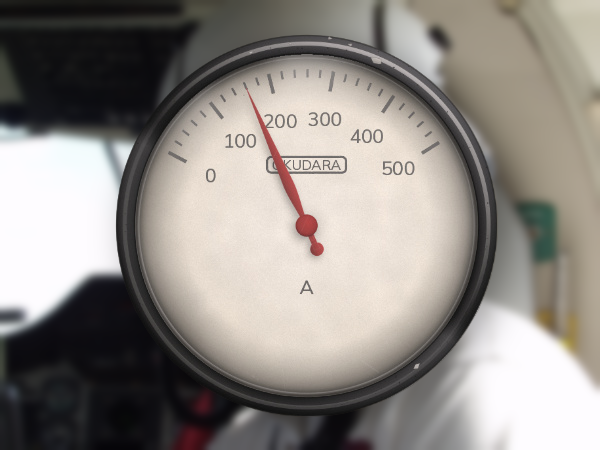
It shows A 160
